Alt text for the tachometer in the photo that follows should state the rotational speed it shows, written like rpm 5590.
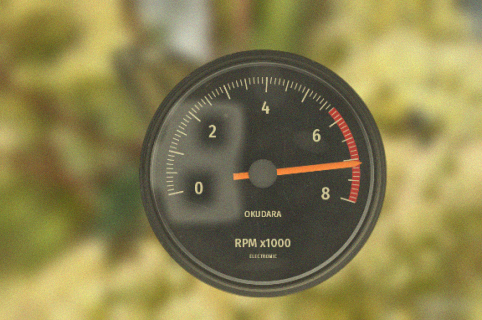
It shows rpm 7100
